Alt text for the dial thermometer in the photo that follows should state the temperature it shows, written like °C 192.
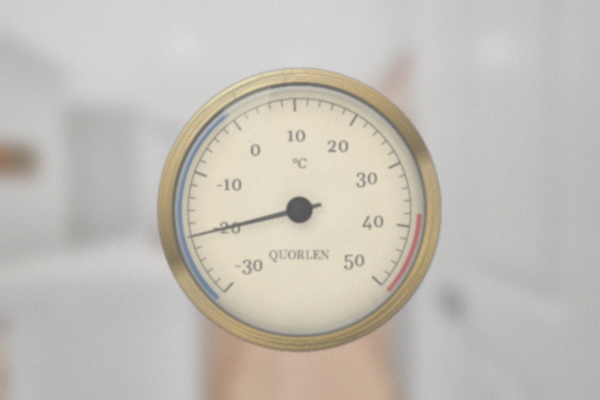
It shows °C -20
